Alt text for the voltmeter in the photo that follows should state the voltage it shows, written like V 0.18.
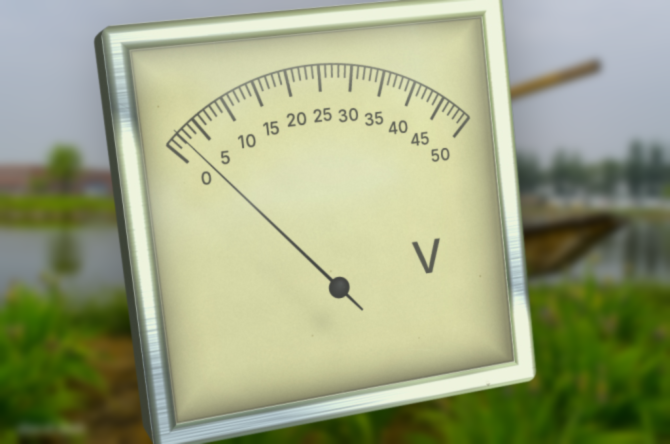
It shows V 2
